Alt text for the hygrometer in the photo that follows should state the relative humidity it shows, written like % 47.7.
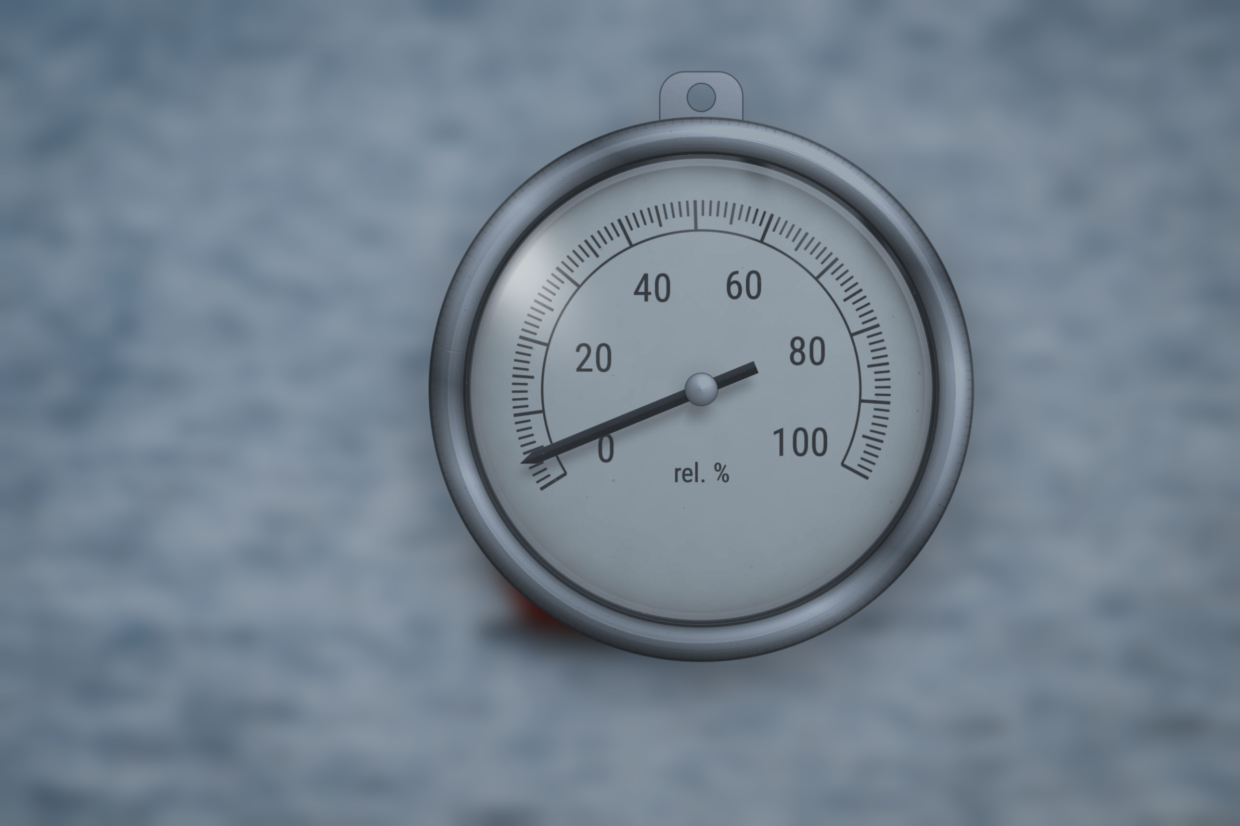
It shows % 4
